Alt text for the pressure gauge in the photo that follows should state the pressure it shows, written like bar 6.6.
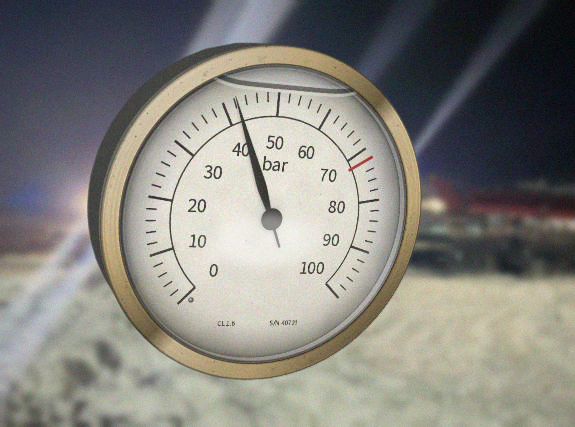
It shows bar 42
